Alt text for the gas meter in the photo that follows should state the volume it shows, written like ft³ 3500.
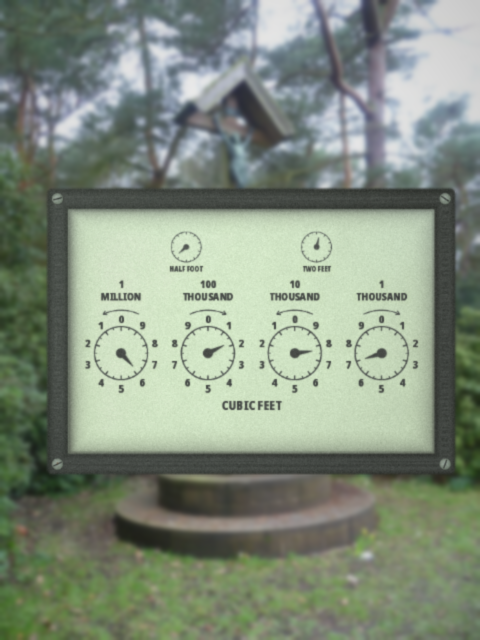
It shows ft³ 617700
